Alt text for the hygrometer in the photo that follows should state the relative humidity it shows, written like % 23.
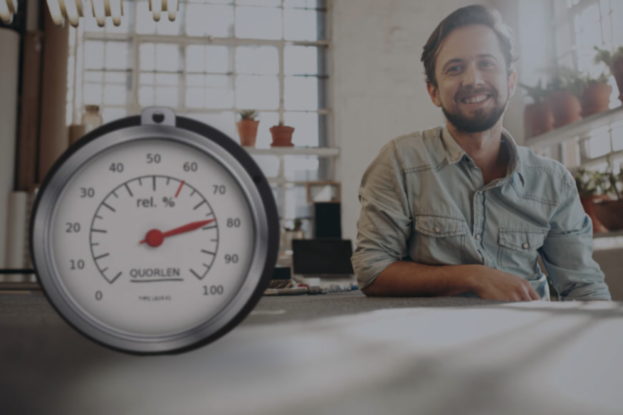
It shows % 77.5
